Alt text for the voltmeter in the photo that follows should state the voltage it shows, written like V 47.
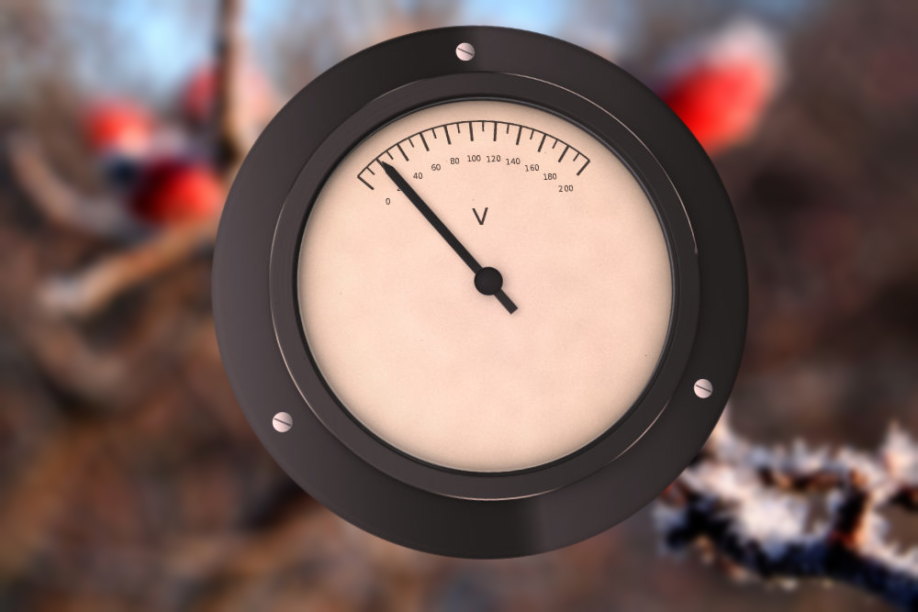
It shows V 20
